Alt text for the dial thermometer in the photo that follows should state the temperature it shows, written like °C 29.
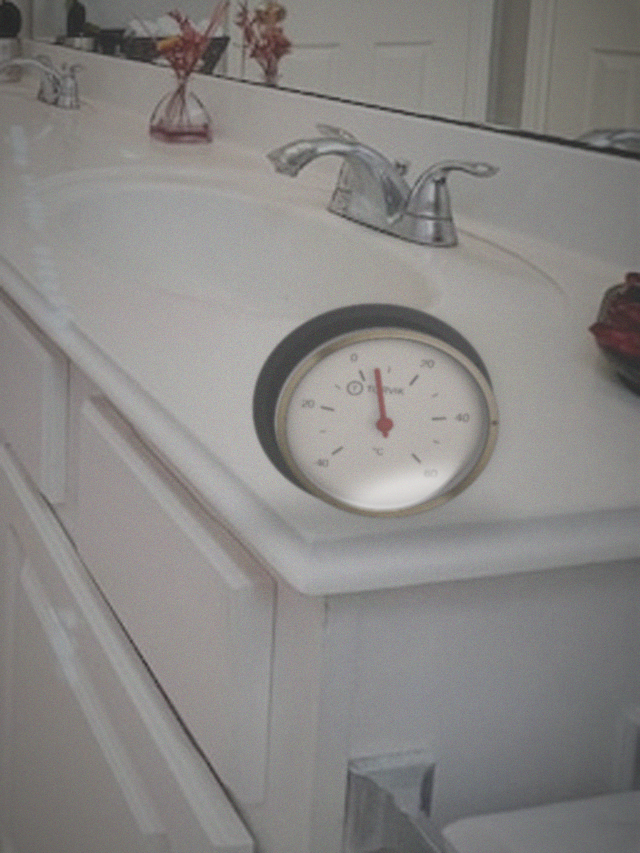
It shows °C 5
